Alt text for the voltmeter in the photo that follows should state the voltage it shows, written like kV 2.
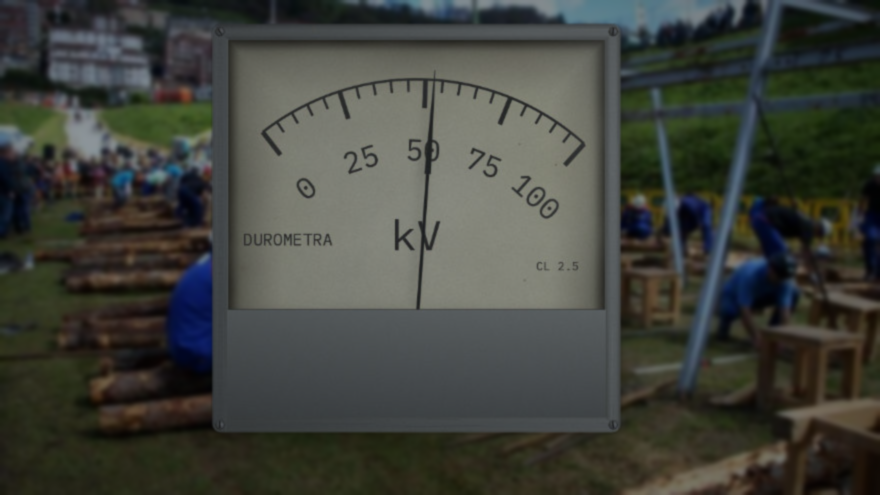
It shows kV 52.5
